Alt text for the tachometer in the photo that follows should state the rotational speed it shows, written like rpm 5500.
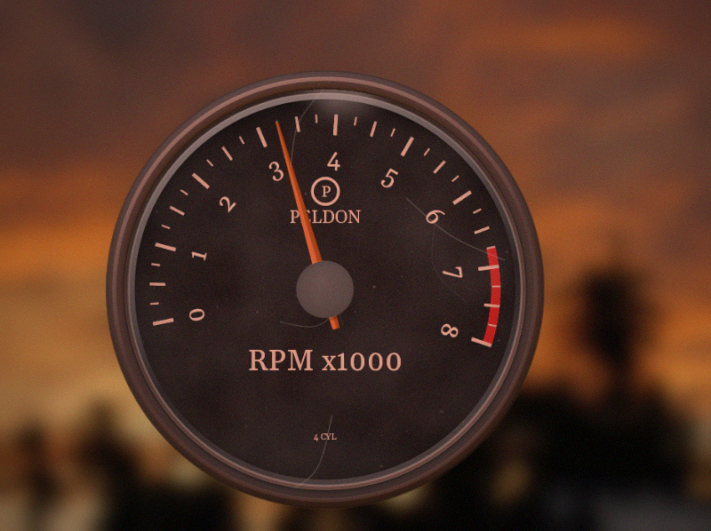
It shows rpm 3250
